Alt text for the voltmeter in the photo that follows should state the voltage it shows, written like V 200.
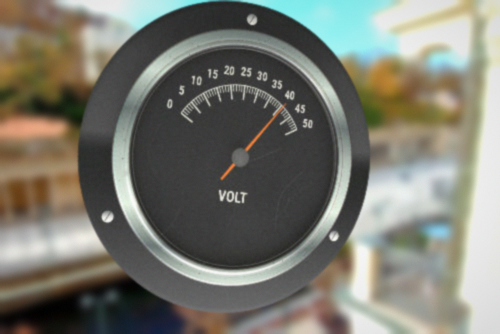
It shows V 40
